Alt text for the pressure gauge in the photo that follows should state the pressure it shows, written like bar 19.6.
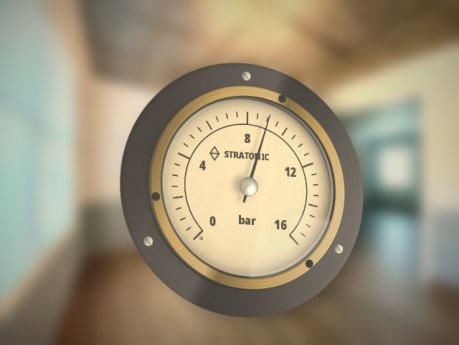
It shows bar 9
